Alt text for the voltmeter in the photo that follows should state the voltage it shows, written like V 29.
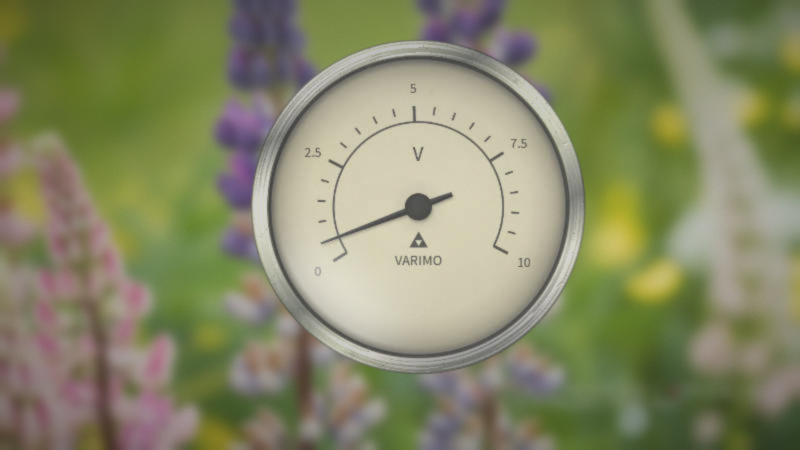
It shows V 0.5
